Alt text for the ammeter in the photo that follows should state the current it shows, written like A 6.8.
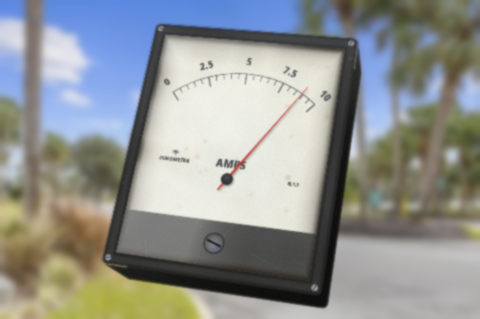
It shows A 9
